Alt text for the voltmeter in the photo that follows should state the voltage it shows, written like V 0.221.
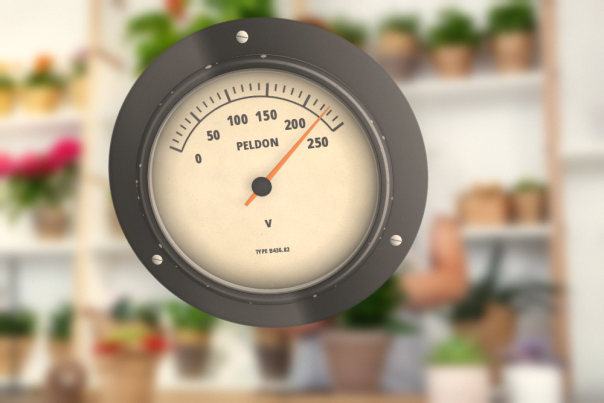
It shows V 225
